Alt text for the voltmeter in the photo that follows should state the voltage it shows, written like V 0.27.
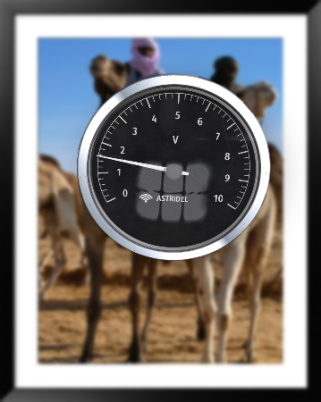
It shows V 1.6
